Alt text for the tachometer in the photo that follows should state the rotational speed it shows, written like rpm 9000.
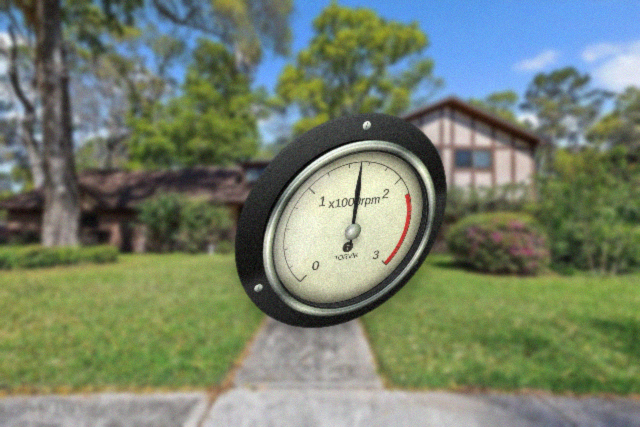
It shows rpm 1500
